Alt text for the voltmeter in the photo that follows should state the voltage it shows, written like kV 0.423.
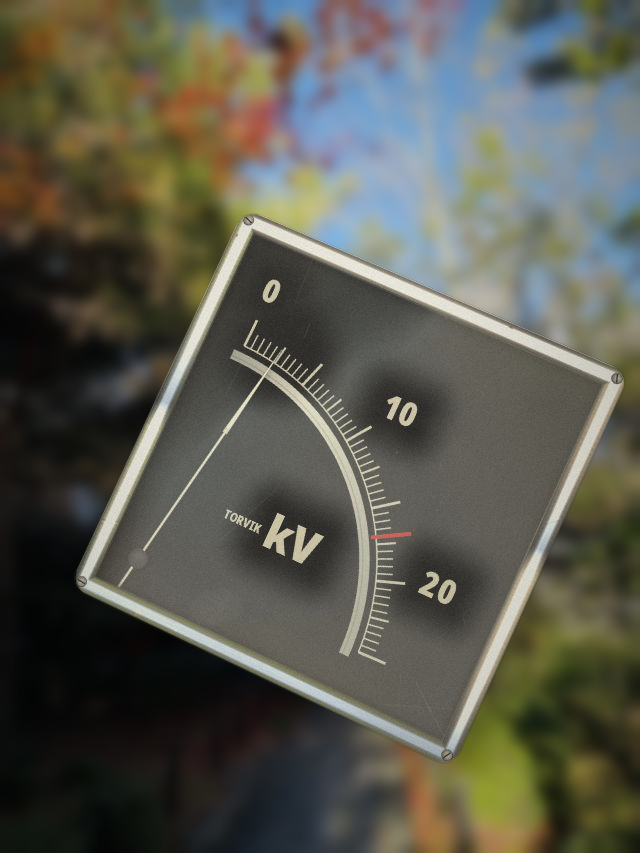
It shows kV 2.5
